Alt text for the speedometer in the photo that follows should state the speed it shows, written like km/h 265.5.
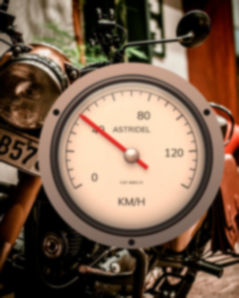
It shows km/h 40
